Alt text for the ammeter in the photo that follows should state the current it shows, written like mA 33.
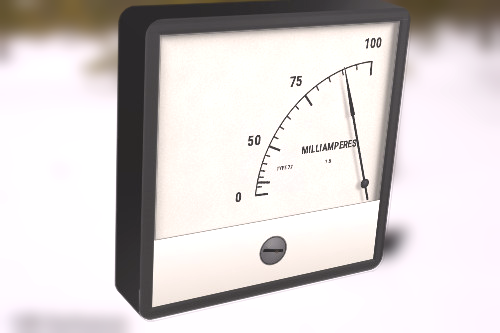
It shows mA 90
